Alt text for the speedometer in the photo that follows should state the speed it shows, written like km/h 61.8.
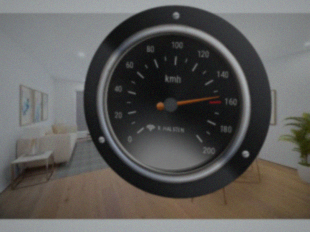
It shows km/h 155
